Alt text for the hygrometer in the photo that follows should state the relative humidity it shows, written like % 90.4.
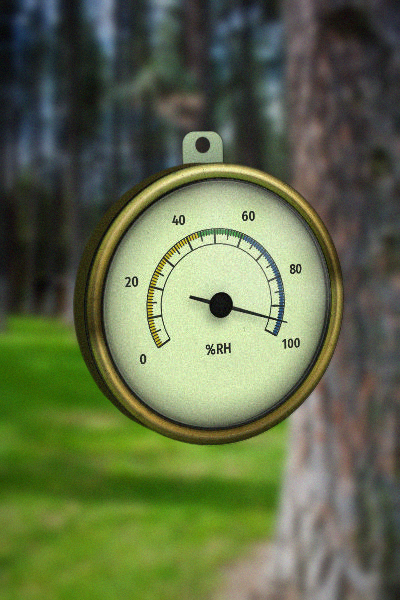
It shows % 95
